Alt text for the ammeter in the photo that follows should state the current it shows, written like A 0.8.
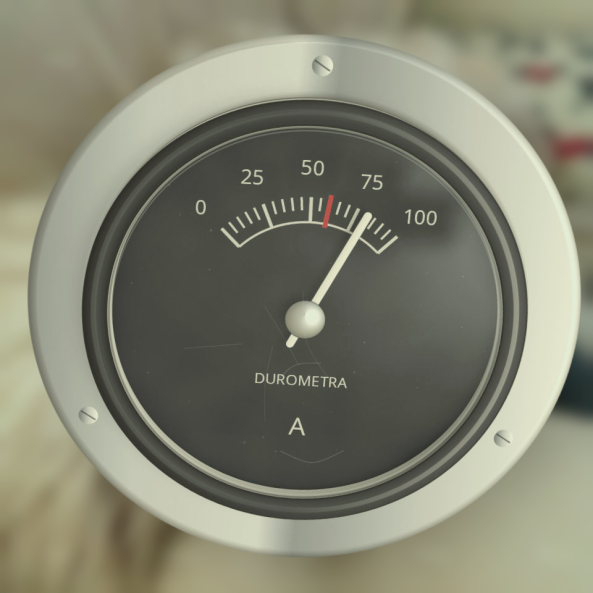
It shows A 80
